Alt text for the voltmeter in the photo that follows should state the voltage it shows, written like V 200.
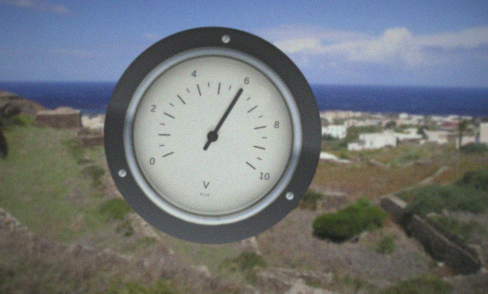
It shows V 6
